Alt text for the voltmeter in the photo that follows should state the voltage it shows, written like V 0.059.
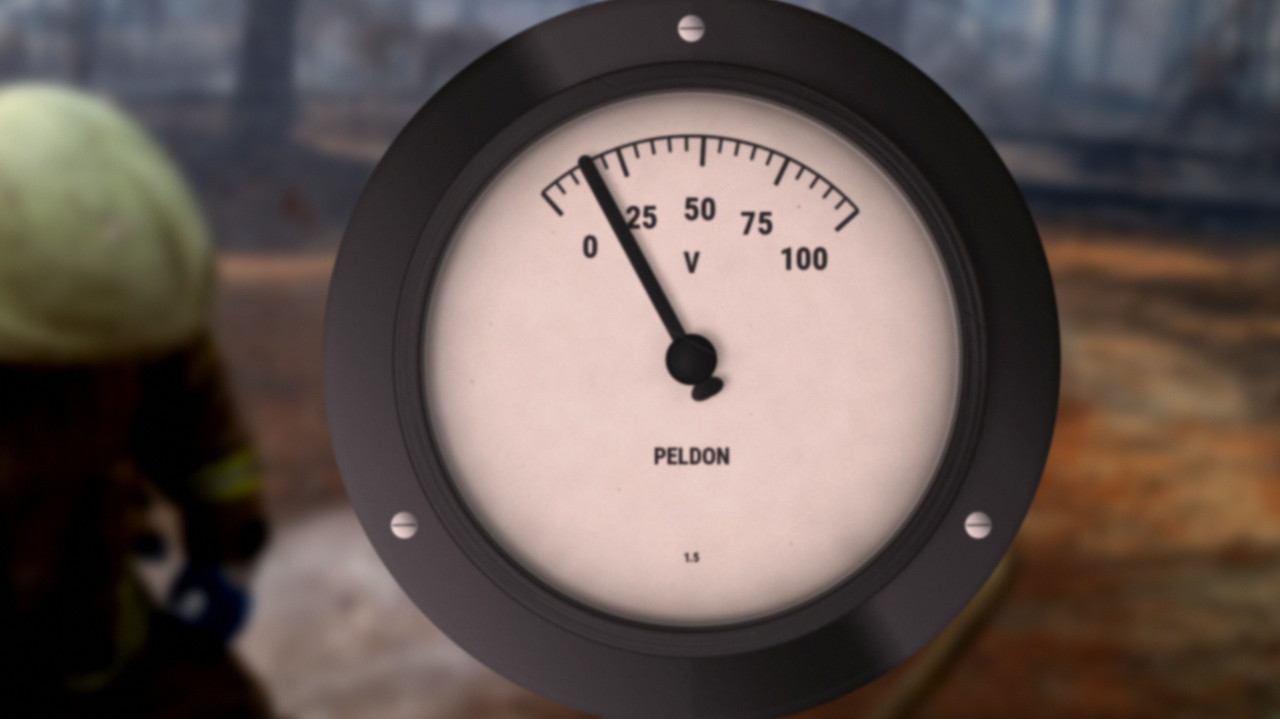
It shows V 15
